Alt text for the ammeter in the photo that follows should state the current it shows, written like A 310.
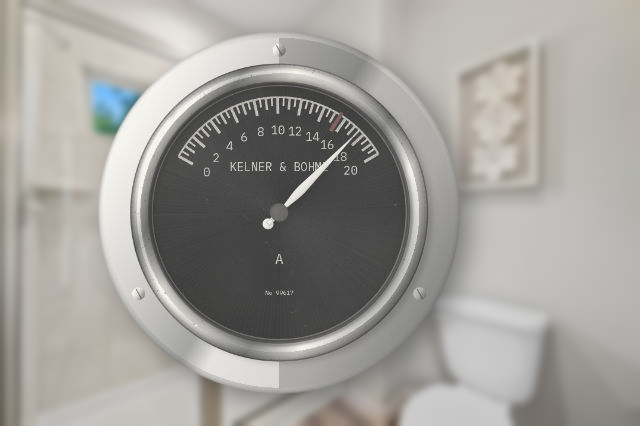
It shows A 17.5
